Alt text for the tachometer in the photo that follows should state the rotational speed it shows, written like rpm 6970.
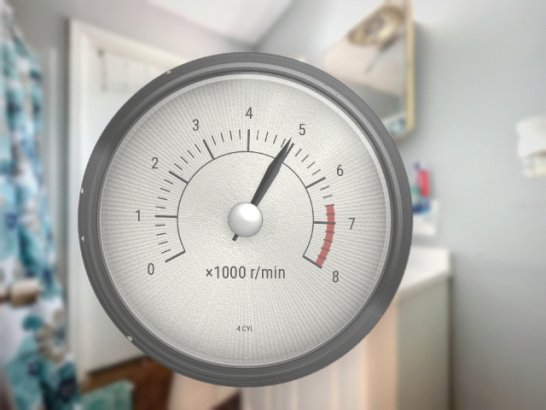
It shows rpm 4900
